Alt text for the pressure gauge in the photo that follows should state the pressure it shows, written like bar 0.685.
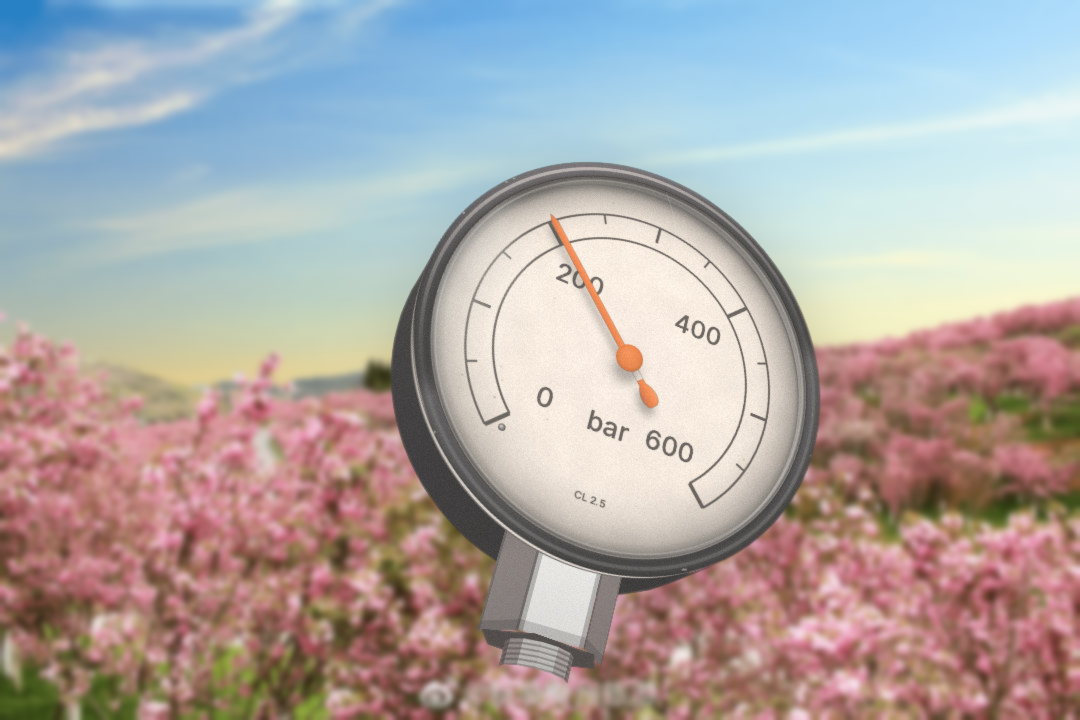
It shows bar 200
